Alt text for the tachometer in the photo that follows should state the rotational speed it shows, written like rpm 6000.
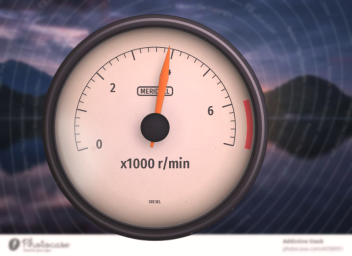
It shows rpm 3900
